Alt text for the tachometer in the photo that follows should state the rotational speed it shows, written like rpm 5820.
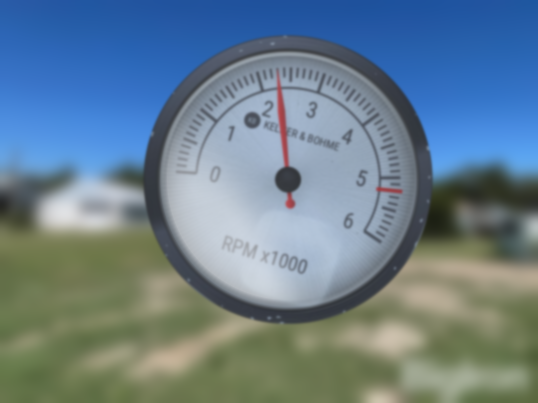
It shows rpm 2300
